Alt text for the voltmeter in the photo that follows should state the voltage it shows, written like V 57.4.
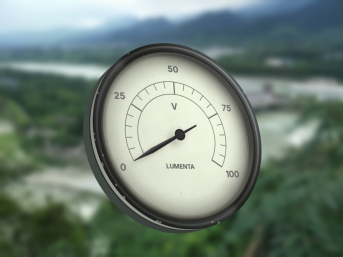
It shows V 0
